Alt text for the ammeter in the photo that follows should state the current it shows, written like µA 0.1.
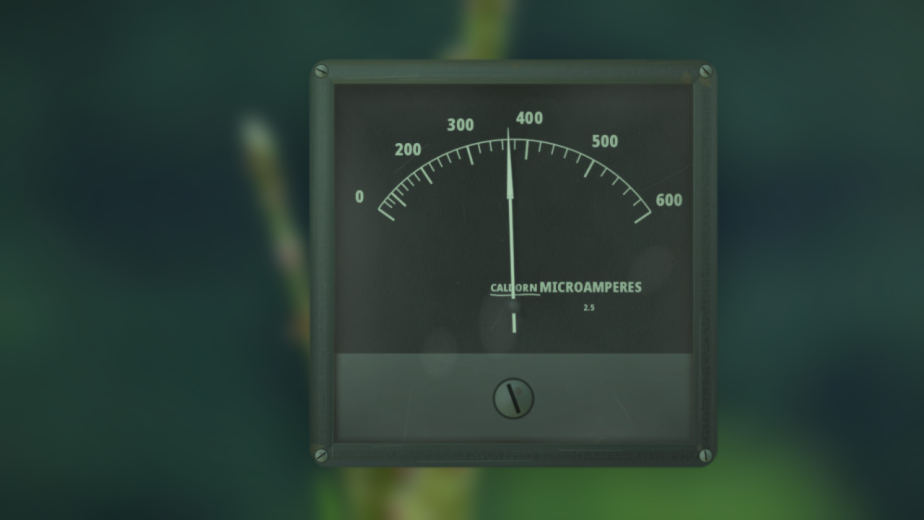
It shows µA 370
